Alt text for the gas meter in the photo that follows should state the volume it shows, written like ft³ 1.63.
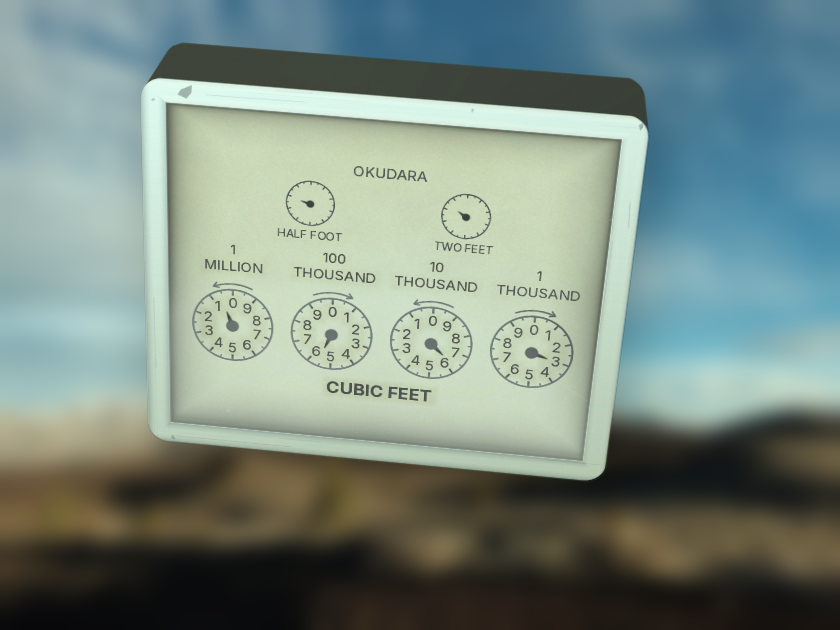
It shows ft³ 56300
